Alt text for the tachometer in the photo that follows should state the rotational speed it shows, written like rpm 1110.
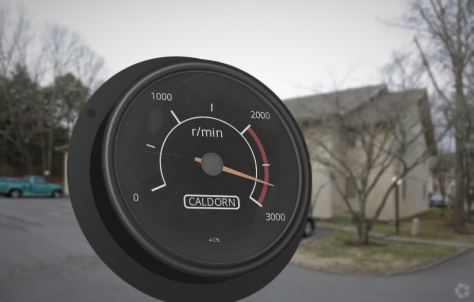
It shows rpm 2750
